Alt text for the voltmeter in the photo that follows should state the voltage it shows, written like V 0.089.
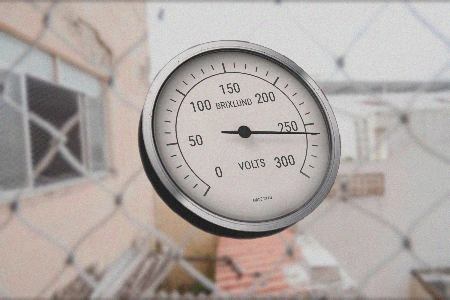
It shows V 260
